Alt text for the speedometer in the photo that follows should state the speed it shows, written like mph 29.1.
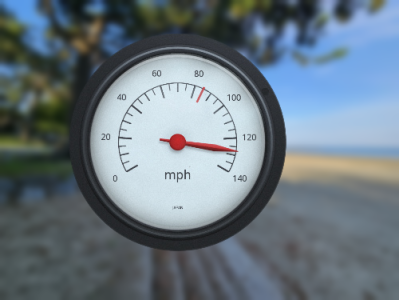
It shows mph 127.5
